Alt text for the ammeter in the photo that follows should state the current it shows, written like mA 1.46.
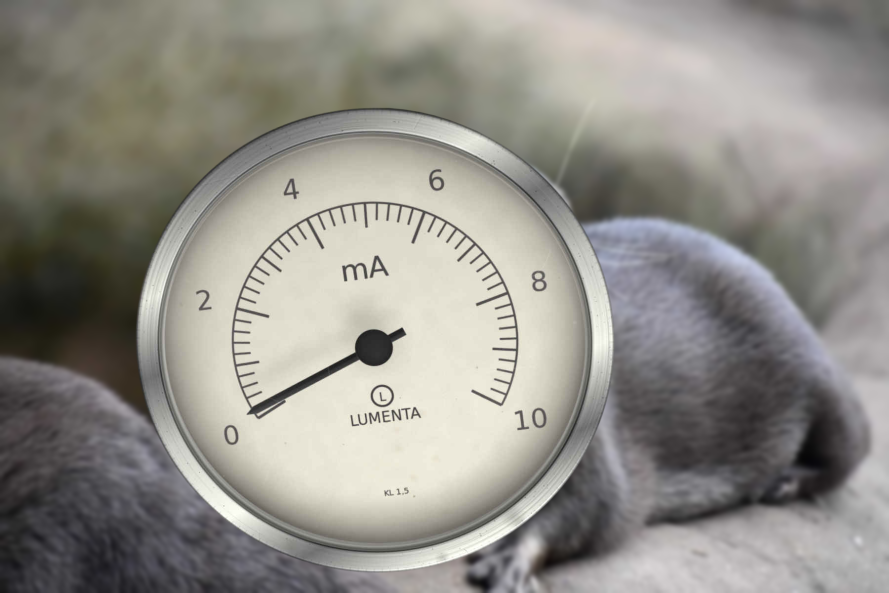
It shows mA 0.2
